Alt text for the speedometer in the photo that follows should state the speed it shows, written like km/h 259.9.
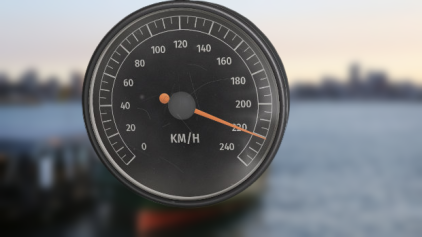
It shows km/h 220
